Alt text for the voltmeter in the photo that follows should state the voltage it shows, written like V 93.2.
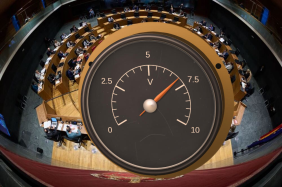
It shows V 7
